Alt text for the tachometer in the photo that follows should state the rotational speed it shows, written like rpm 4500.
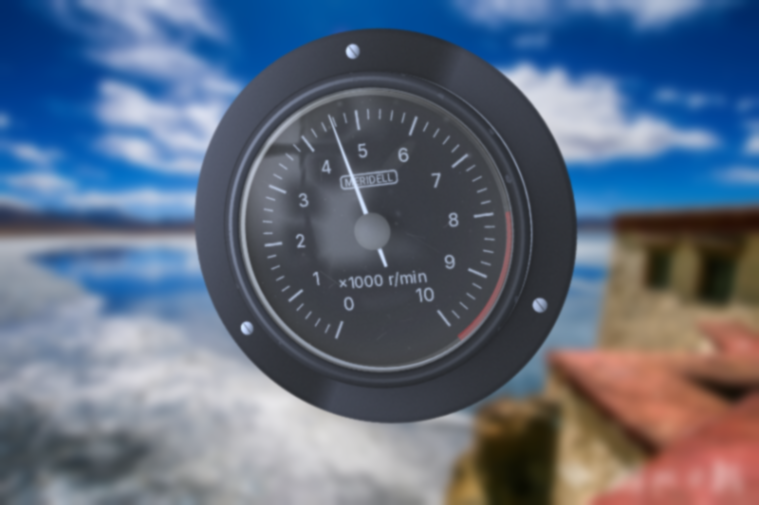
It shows rpm 4600
